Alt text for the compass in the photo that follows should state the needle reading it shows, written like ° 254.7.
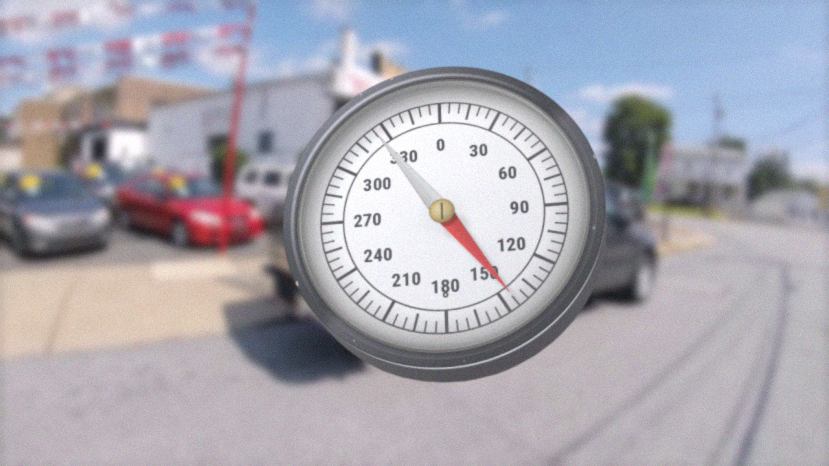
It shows ° 145
